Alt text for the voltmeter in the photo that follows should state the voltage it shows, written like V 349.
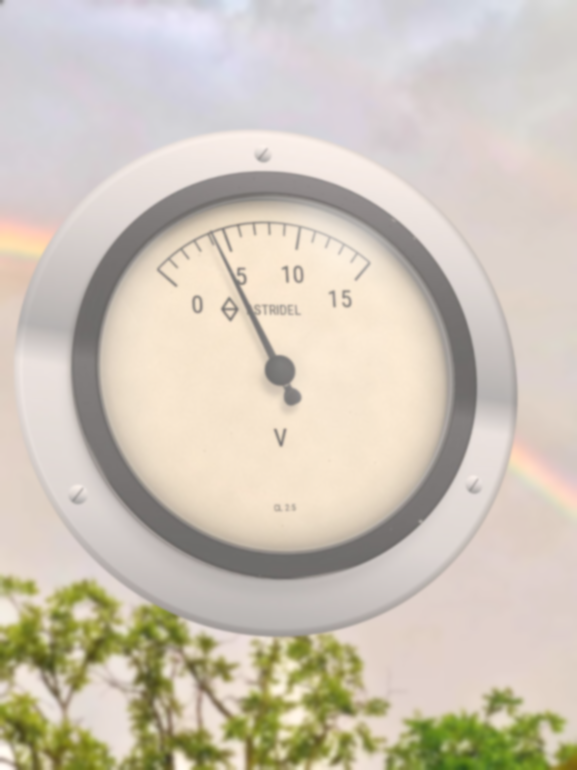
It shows V 4
